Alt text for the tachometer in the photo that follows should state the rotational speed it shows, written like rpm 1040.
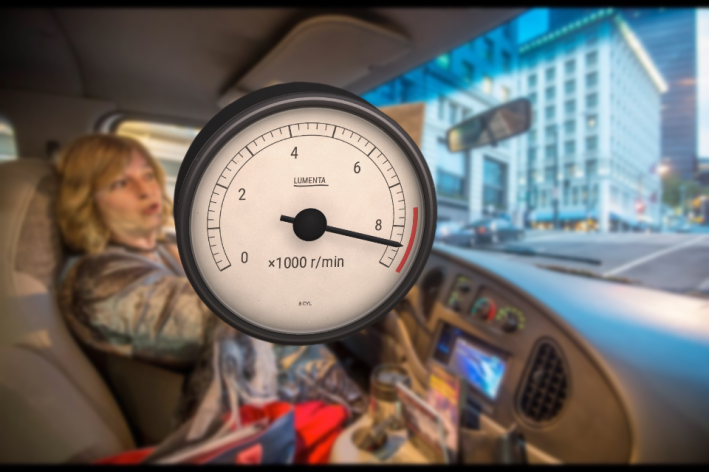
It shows rpm 8400
